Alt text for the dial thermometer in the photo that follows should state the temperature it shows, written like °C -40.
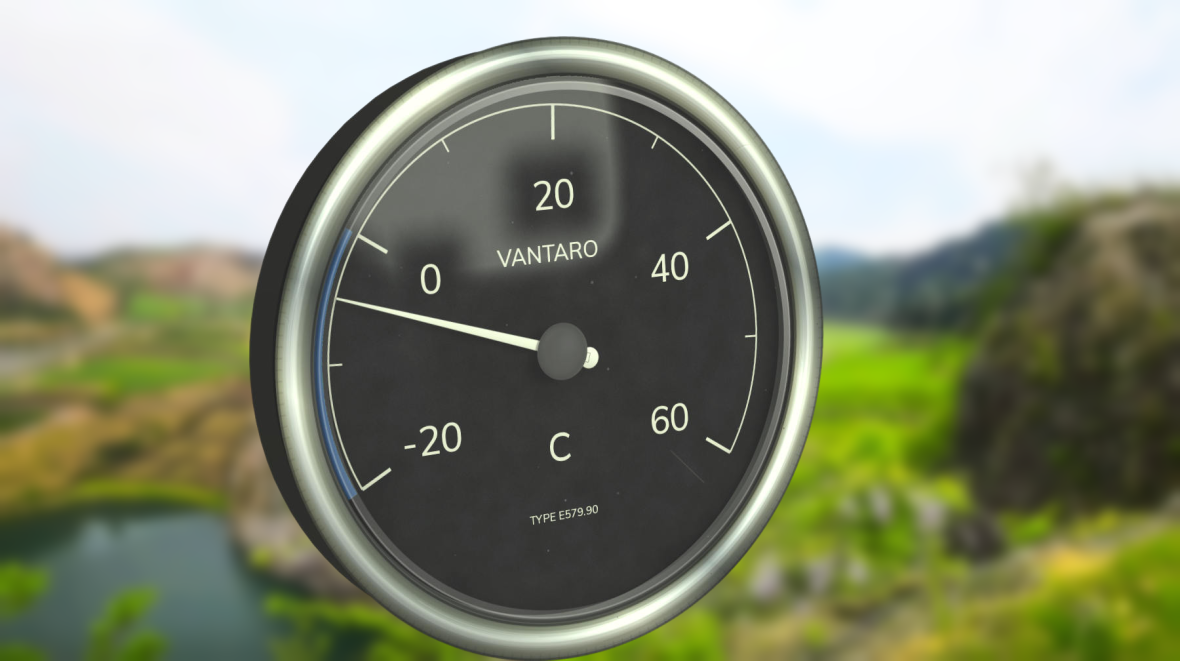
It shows °C -5
